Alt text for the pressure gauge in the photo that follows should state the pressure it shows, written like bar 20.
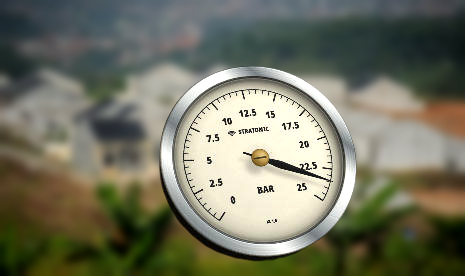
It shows bar 23.5
